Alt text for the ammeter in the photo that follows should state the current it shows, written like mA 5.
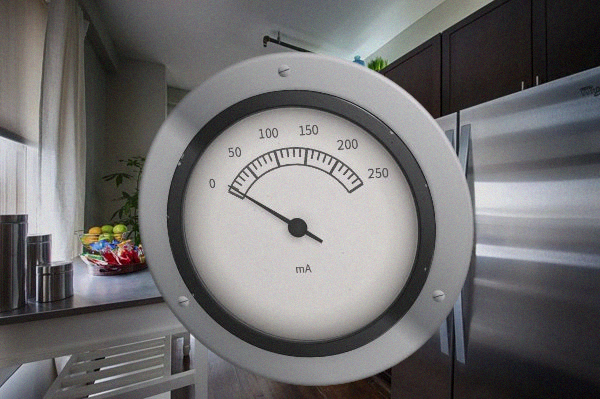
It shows mA 10
